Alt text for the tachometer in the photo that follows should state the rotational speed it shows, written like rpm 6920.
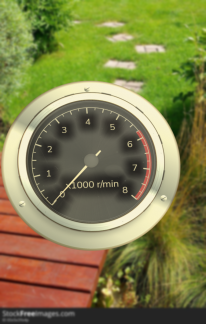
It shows rpm 0
